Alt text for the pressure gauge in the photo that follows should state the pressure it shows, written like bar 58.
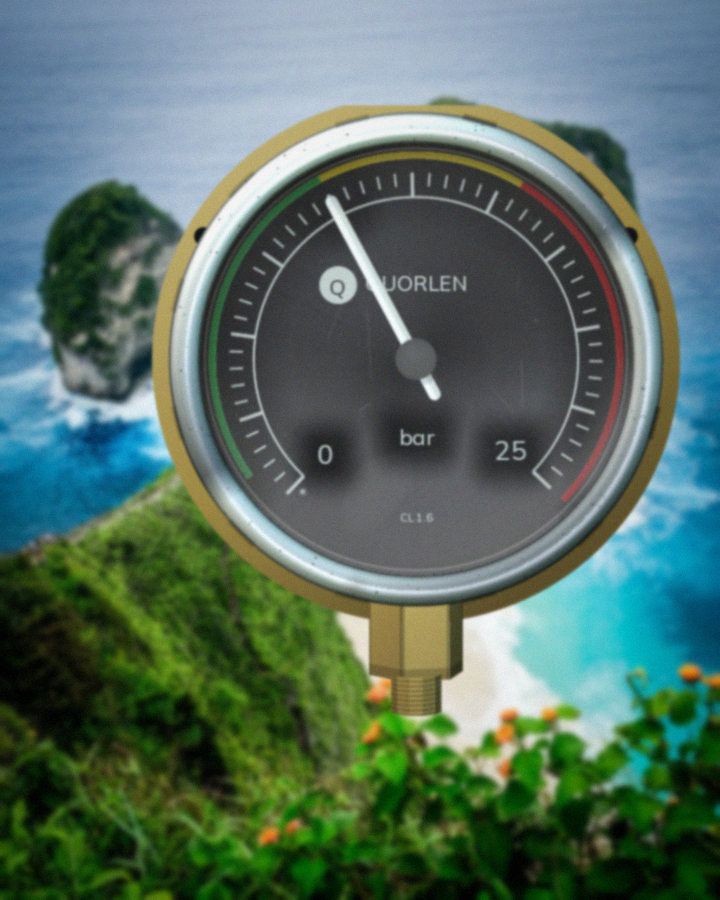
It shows bar 10
